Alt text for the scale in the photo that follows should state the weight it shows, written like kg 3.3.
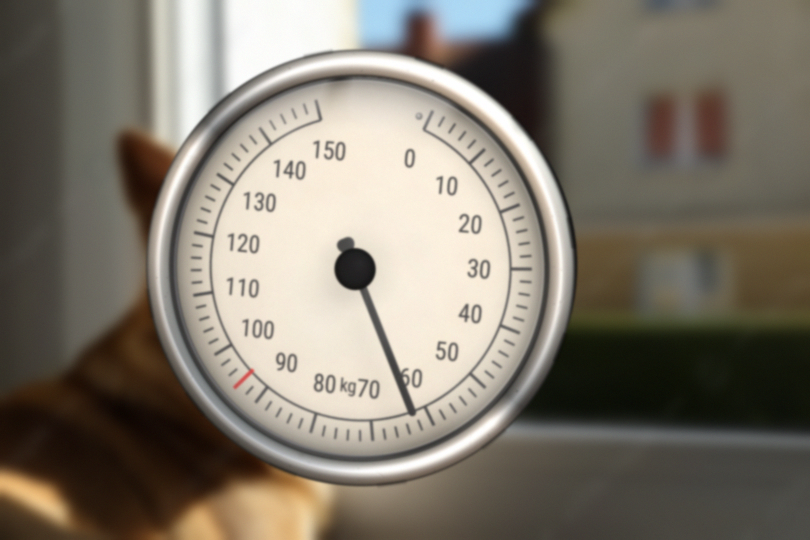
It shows kg 62
